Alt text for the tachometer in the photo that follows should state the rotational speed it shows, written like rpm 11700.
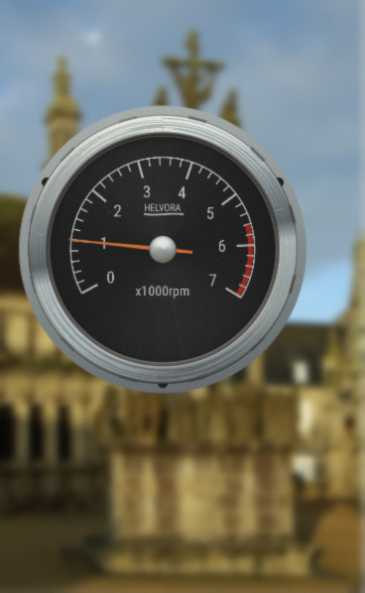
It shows rpm 1000
